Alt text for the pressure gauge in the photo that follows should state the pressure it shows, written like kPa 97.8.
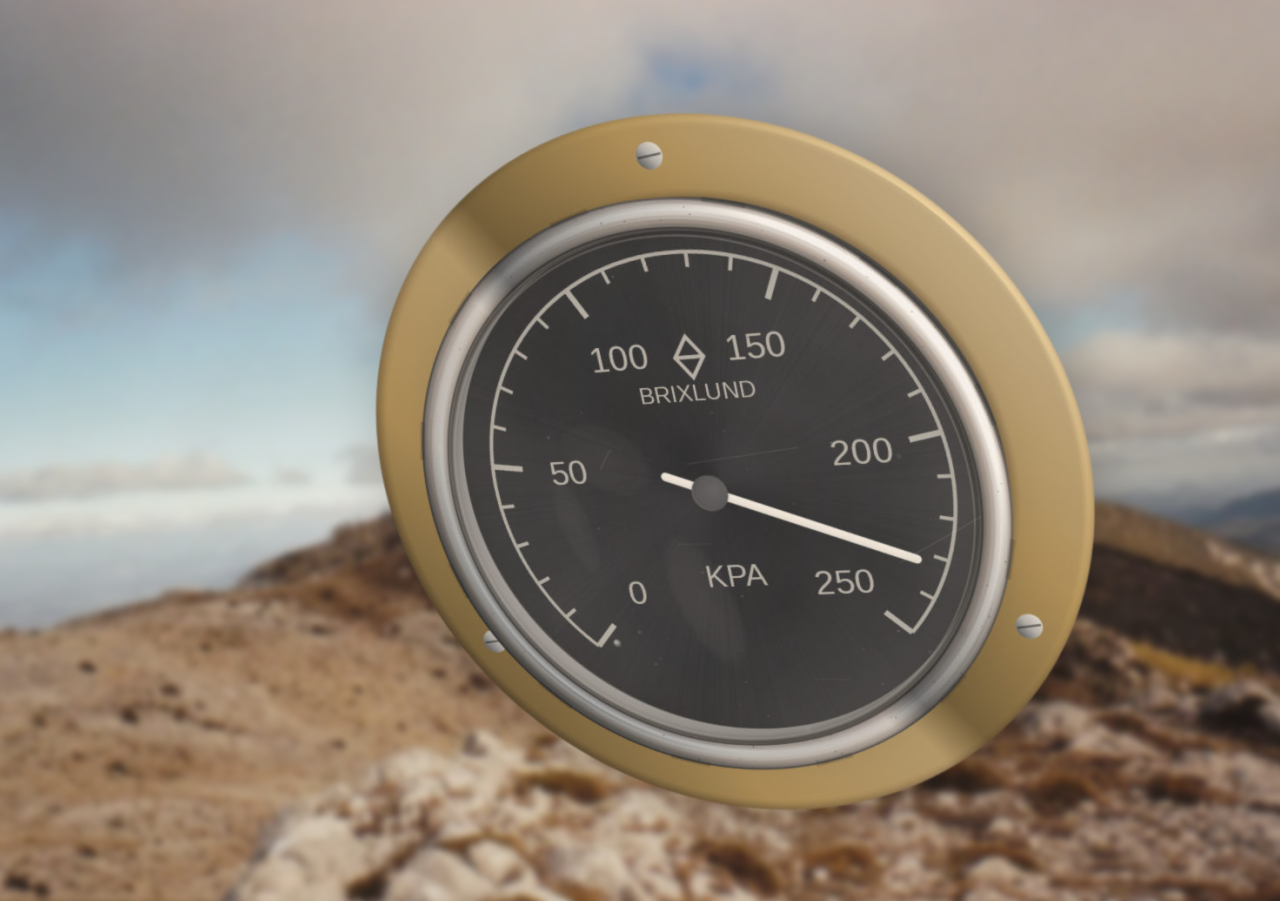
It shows kPa 230
